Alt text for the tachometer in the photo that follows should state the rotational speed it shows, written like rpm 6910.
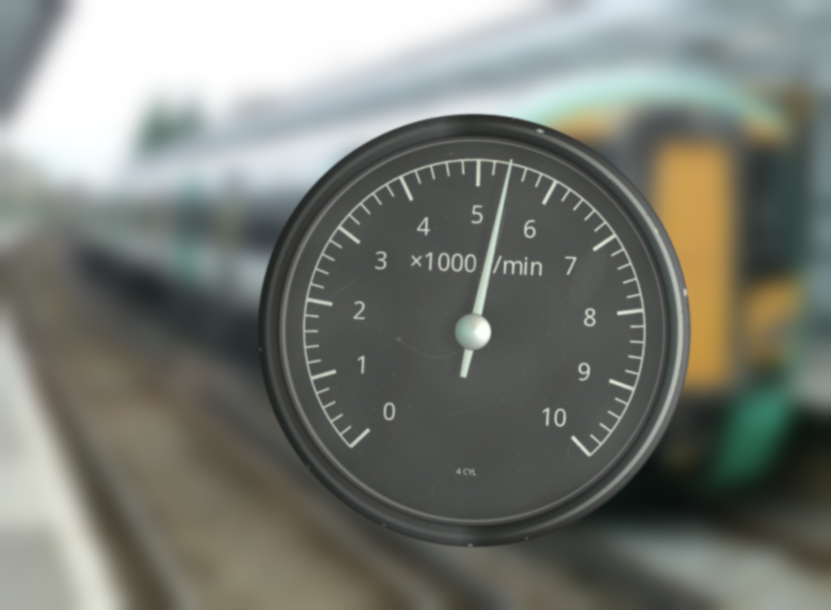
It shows rpm 5400
